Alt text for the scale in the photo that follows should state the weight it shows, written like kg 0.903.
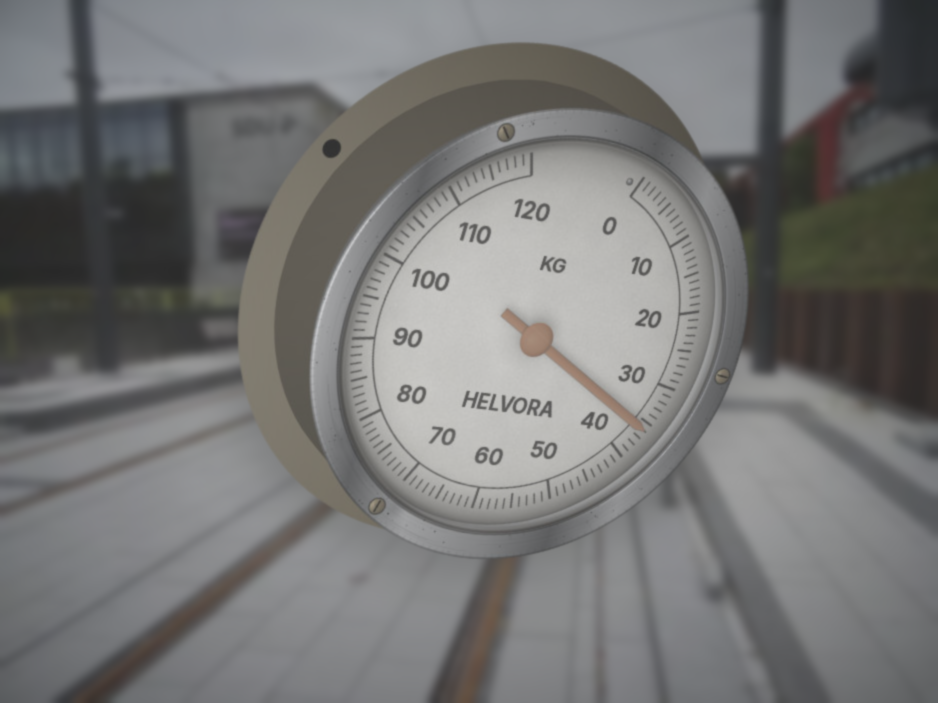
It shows kg 36
